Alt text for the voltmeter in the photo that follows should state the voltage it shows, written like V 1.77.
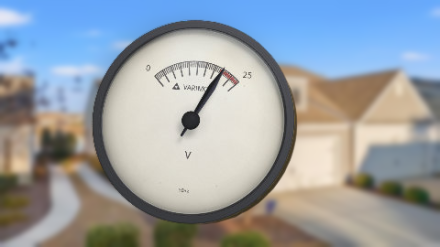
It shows V 20
